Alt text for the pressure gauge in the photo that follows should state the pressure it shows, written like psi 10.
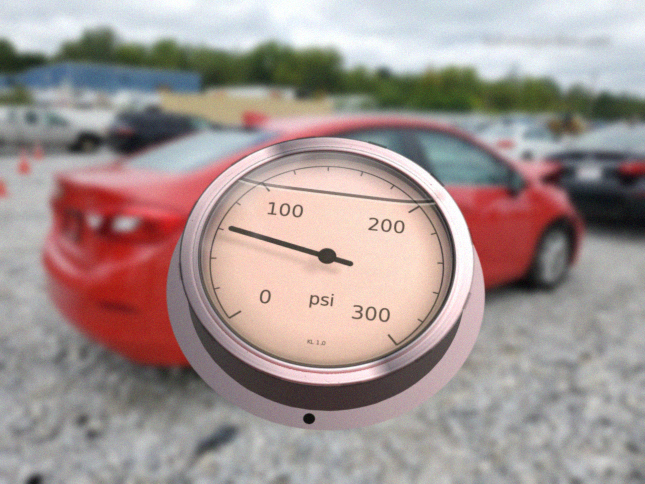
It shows psi 60
